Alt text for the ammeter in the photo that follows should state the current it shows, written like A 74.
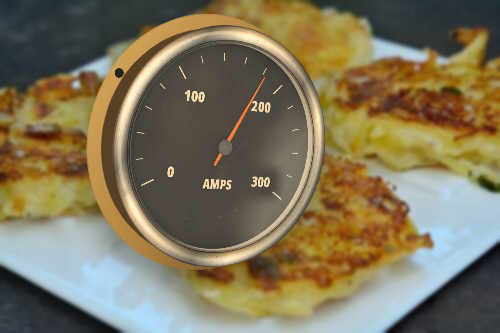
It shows A 180
